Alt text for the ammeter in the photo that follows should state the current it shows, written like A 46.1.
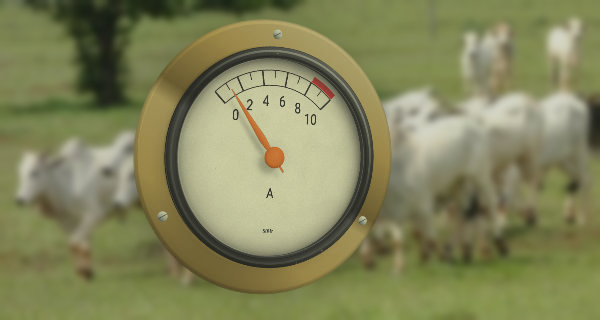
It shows A 1
